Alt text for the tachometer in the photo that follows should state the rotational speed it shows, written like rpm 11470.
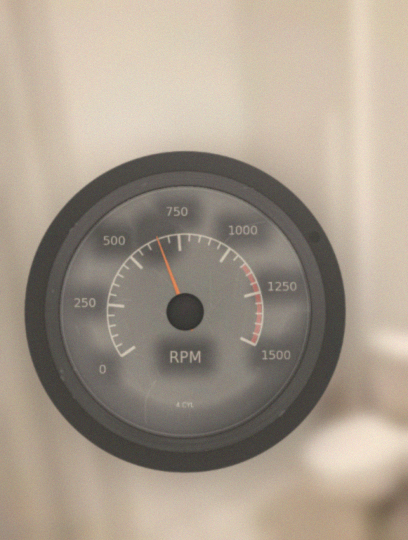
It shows rpm 650
